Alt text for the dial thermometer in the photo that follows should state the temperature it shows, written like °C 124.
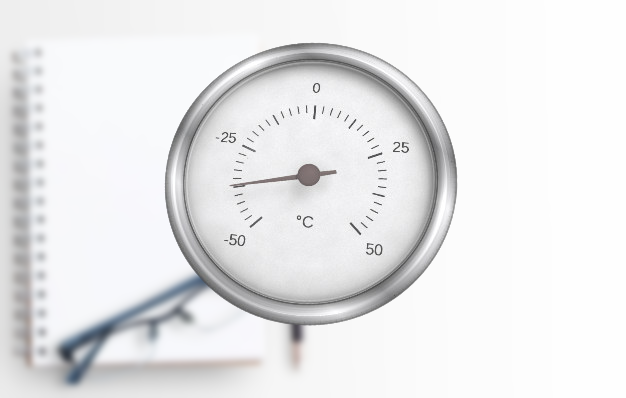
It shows °C -37.5
